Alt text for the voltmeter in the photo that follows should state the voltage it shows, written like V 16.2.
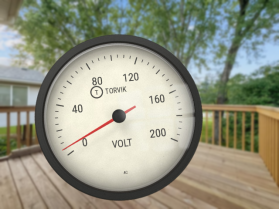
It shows V 5
